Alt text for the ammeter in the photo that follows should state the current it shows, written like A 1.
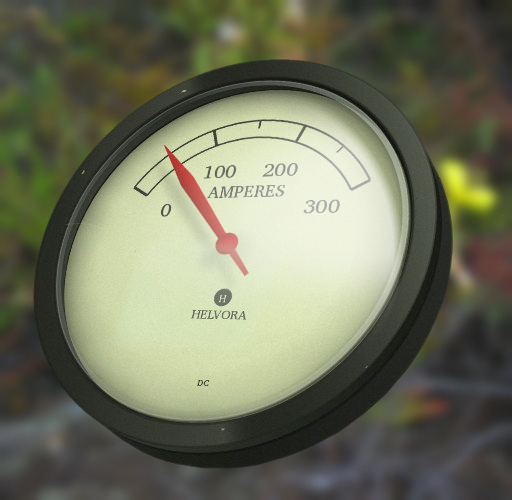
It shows A 50
